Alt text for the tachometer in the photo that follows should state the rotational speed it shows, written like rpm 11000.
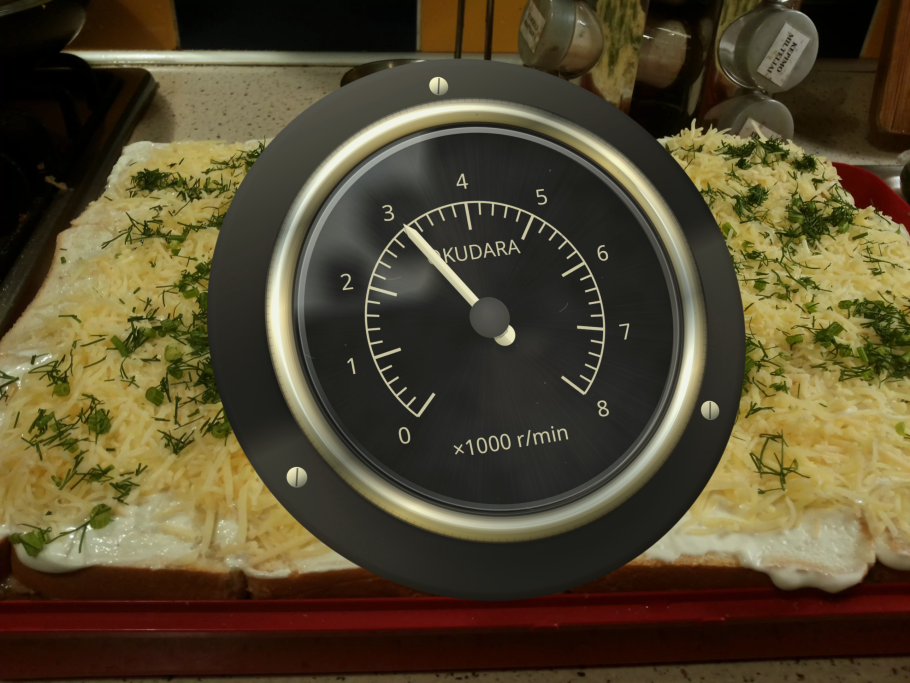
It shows rpm 3000
